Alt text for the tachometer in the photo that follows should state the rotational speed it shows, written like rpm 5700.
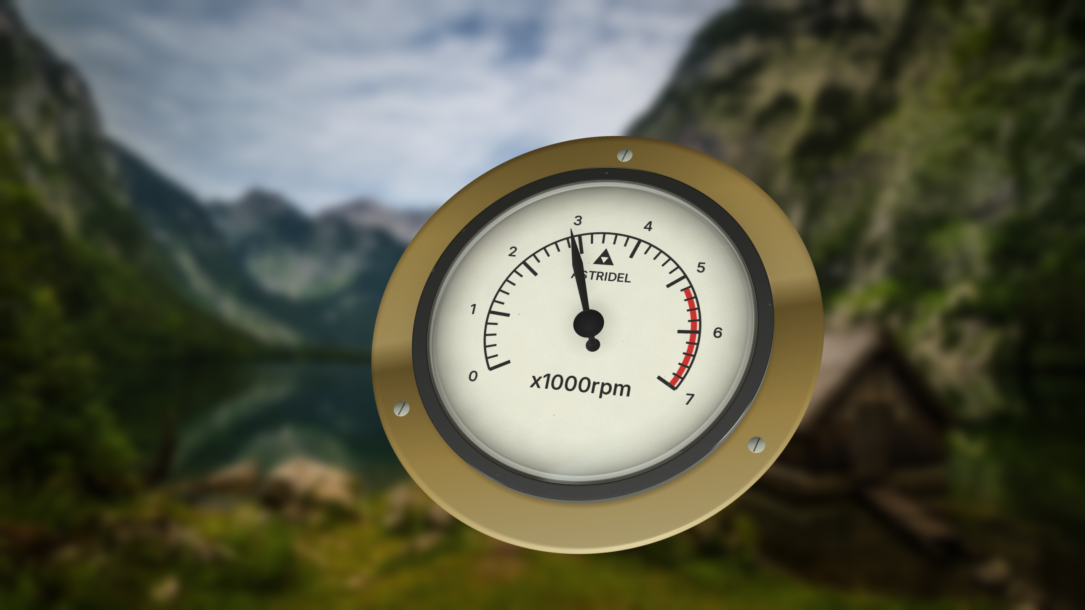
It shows rpm 2900
